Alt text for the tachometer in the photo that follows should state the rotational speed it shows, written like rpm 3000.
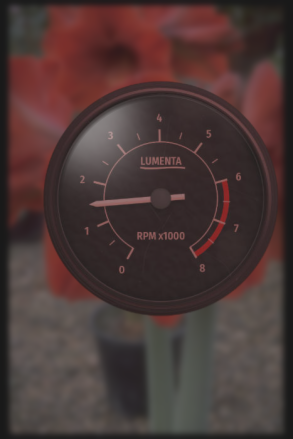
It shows rpm 1500
